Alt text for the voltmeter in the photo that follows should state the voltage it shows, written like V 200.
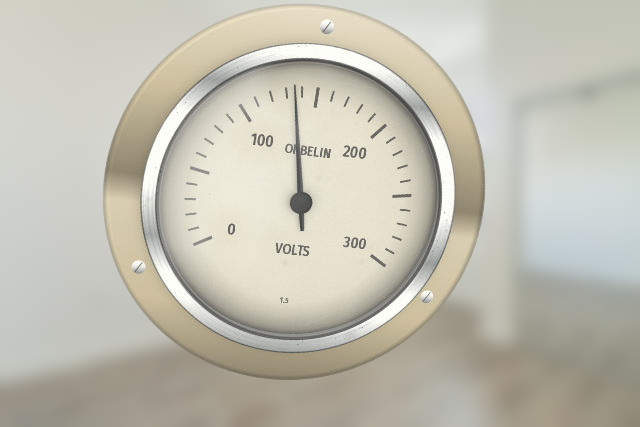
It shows V 135
